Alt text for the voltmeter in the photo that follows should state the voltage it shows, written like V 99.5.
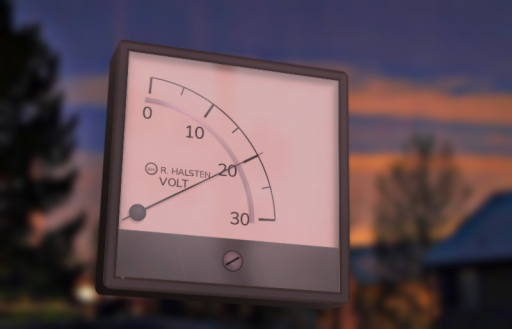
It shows V 20
